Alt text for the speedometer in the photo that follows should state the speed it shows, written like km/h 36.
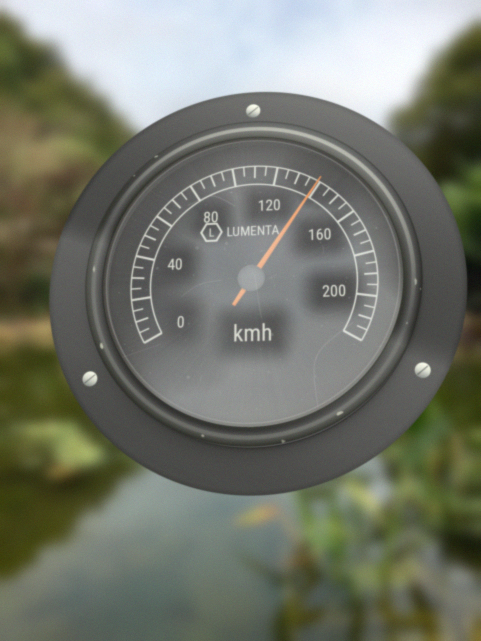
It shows km/h 140
